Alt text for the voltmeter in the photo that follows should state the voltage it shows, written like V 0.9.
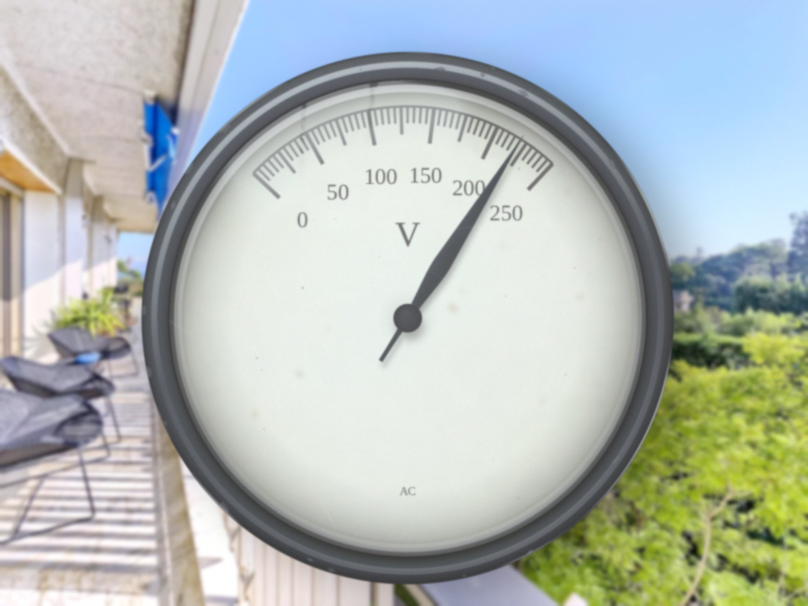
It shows V 220
